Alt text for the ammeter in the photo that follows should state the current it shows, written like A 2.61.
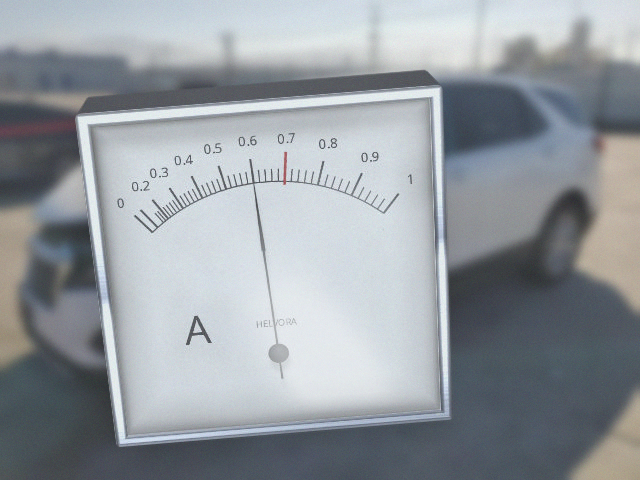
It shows A 0.6
